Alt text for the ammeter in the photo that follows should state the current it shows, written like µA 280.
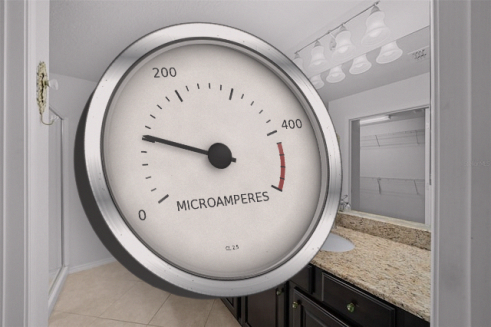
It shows µA 100
